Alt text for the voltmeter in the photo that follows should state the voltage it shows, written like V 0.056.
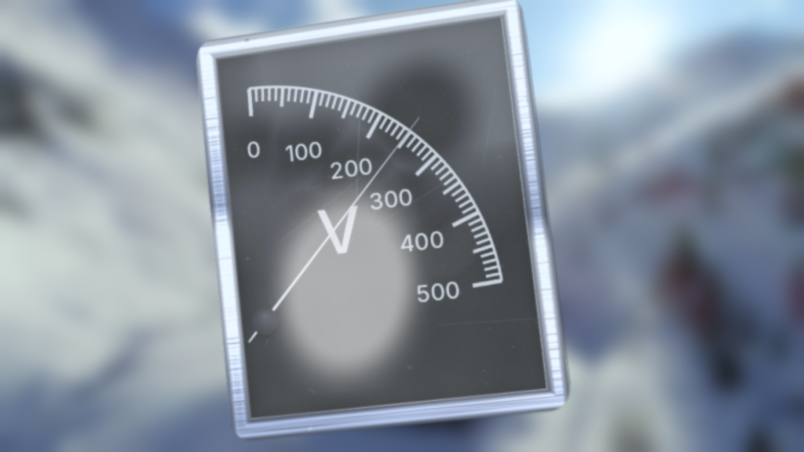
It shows V 250
